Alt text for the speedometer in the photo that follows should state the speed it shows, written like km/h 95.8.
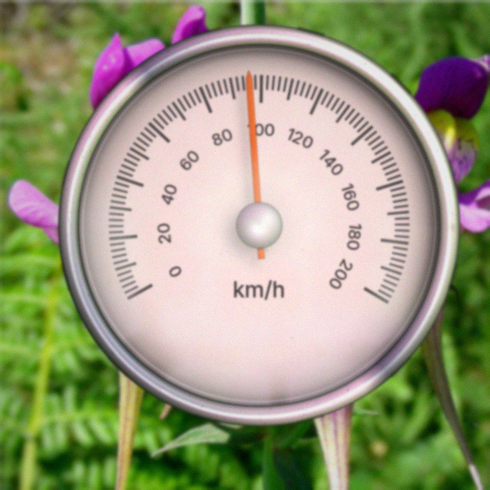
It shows km/h 96
